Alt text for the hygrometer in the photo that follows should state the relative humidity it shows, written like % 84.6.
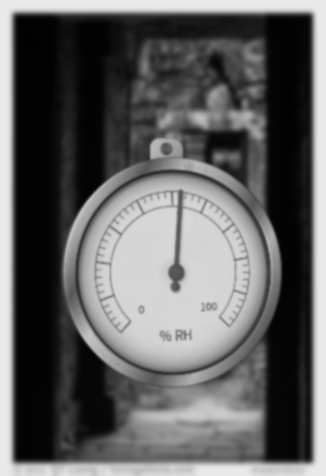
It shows % 52
